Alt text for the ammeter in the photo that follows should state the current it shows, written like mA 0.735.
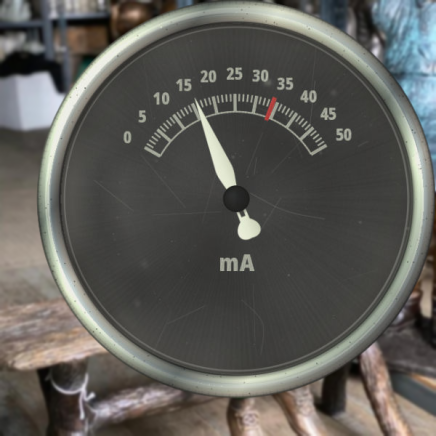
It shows mA 16
